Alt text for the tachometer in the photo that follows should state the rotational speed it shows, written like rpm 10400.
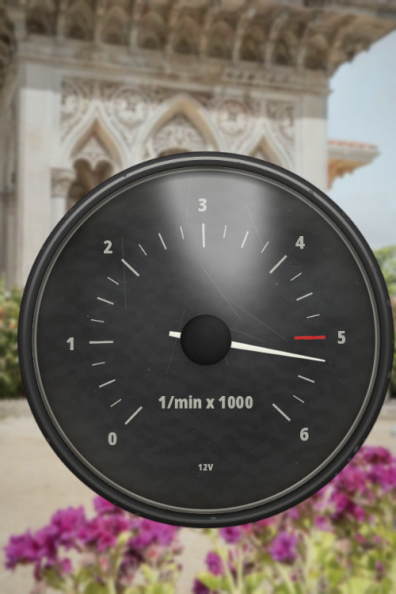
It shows rpm 5250
